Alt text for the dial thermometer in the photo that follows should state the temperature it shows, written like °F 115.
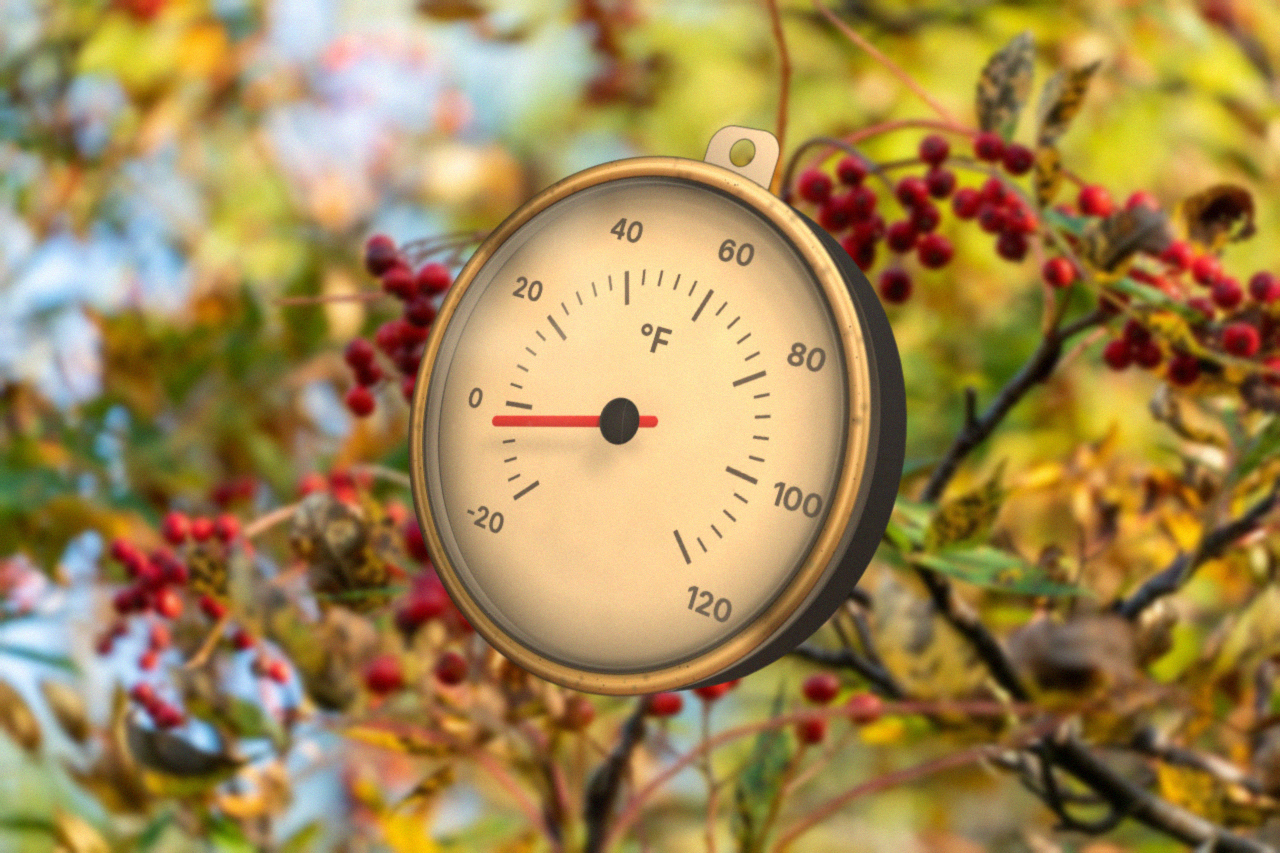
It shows °F -4
